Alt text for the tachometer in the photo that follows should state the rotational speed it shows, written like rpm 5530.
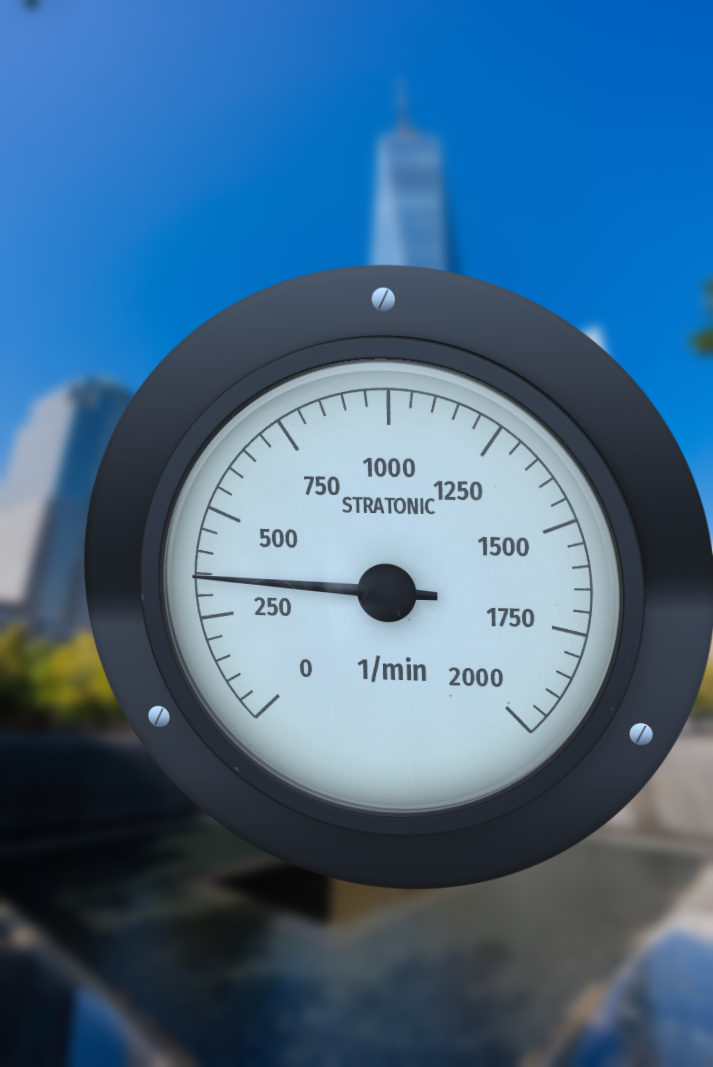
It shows rpm 350
